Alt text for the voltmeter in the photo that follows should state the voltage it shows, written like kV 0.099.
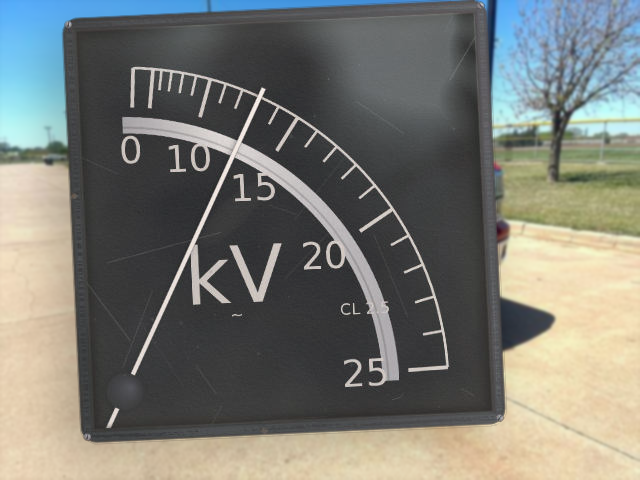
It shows kV 13
